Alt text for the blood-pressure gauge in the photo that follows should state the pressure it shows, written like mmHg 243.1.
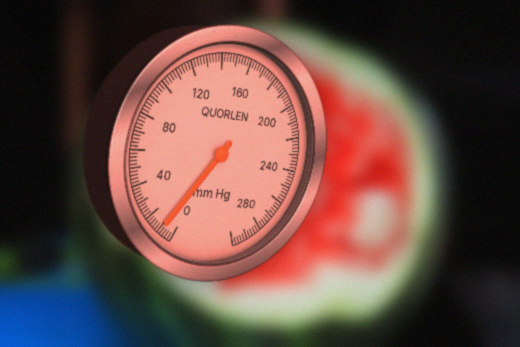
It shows mmHg 10
